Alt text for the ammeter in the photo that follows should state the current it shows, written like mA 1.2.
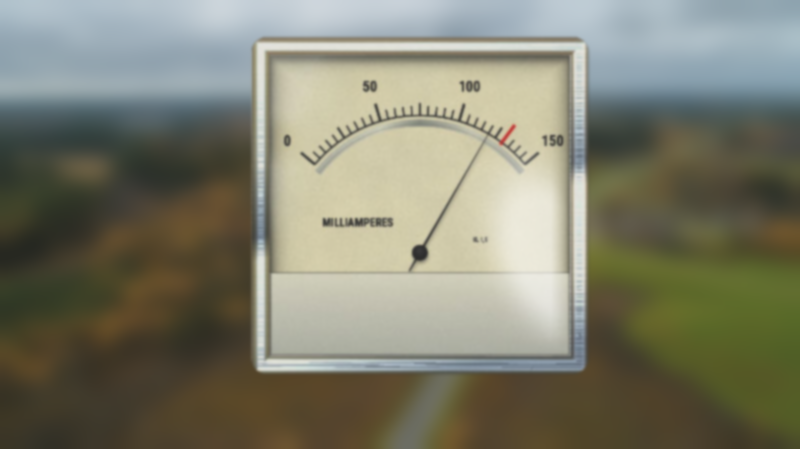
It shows mA 120
